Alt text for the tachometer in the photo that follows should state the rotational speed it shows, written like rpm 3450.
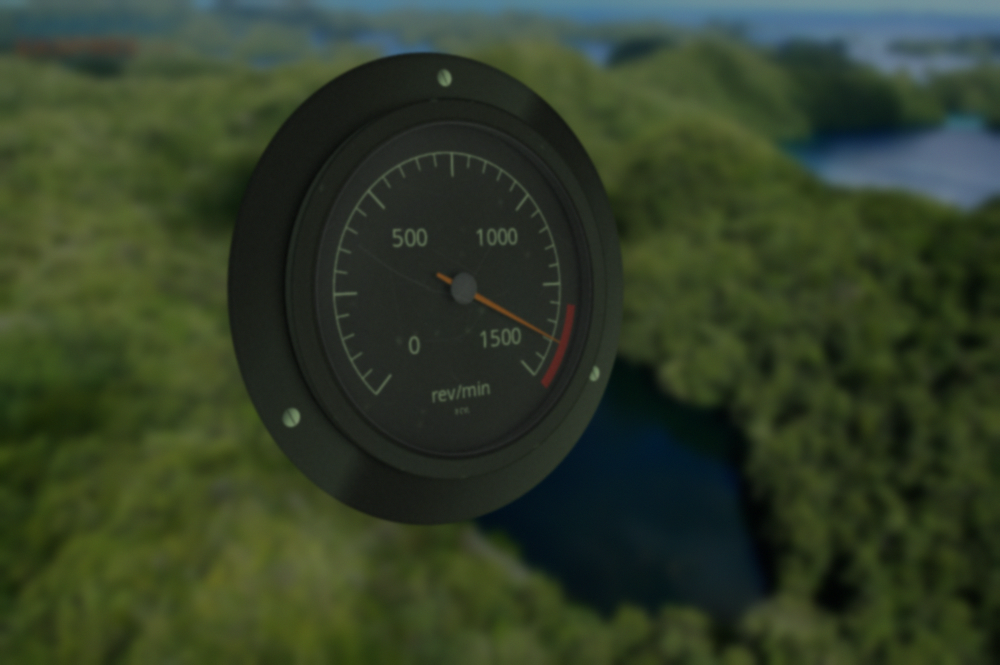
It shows rpm 1400
